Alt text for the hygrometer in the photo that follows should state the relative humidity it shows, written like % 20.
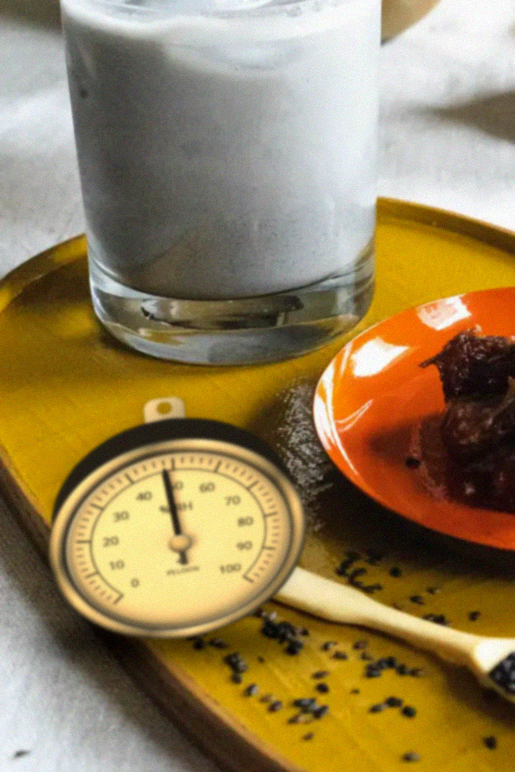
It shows % 48
